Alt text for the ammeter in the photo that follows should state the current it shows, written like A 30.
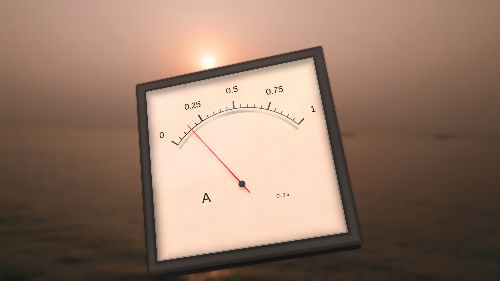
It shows A 0.15
